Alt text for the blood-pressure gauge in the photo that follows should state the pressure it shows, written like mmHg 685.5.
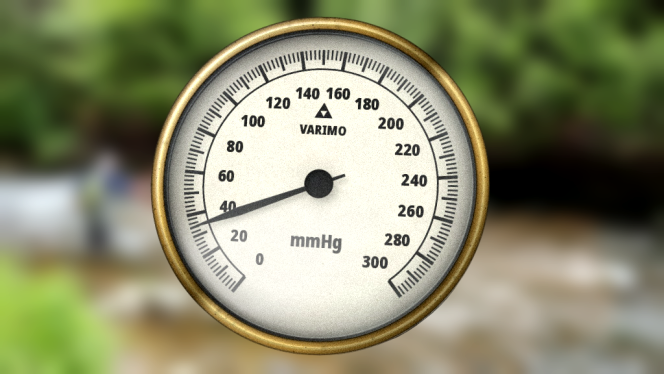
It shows mmHg 34
